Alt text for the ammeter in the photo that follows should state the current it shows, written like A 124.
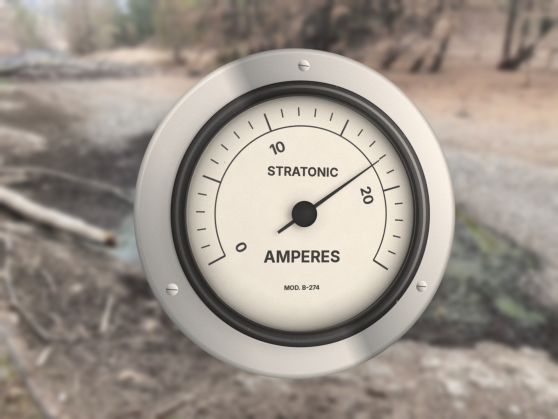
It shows A 18
